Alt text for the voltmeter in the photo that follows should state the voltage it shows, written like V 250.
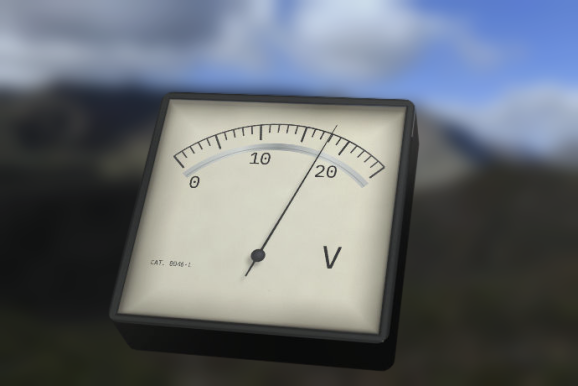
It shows V 18
